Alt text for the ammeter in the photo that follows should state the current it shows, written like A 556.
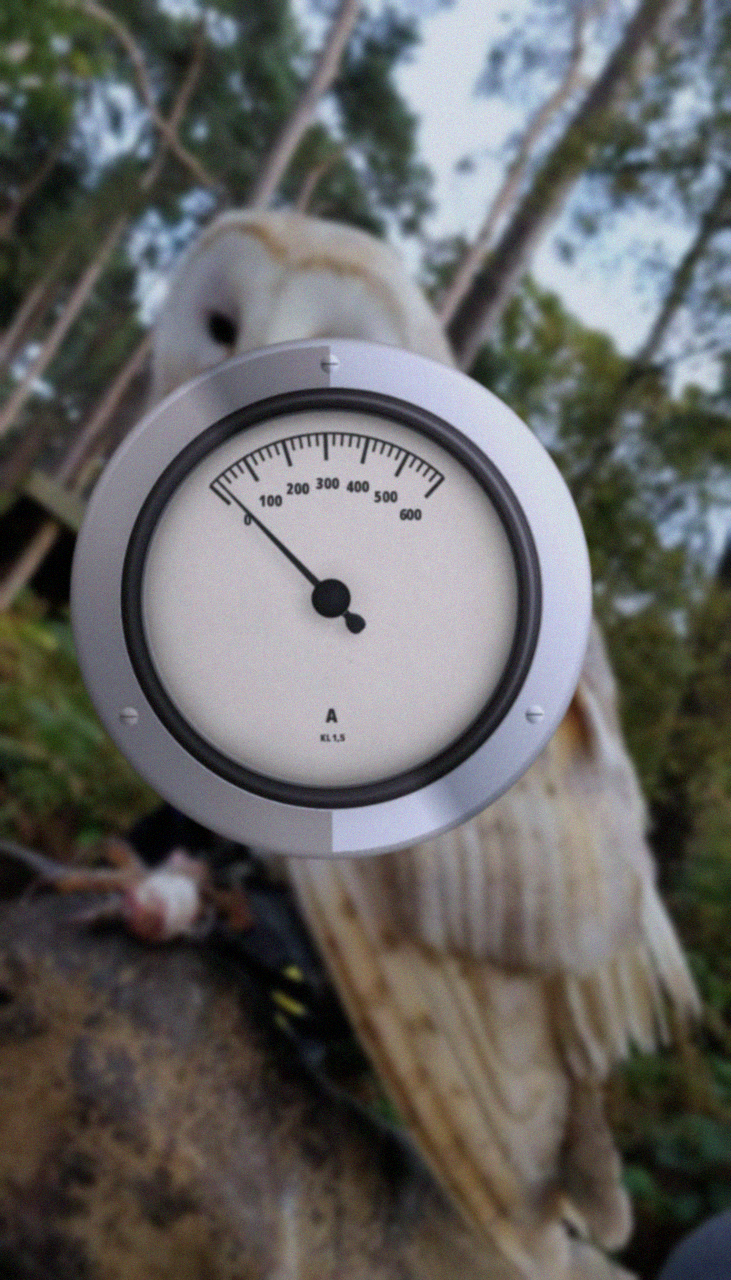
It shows A 20
